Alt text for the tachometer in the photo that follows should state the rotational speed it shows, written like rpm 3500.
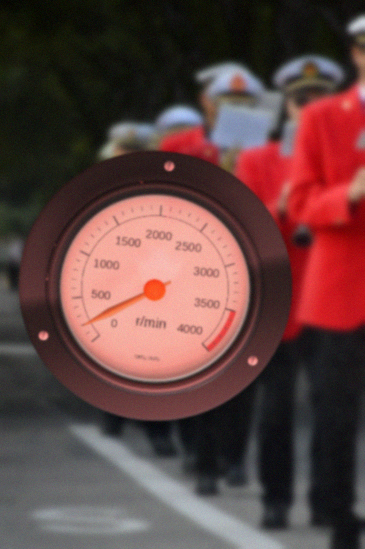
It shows rpm 200
